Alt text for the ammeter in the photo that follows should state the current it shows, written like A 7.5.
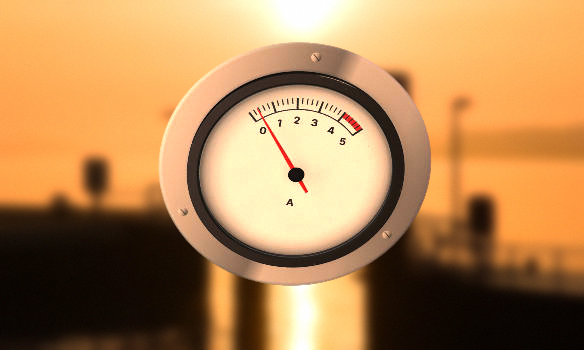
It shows A 0.4
